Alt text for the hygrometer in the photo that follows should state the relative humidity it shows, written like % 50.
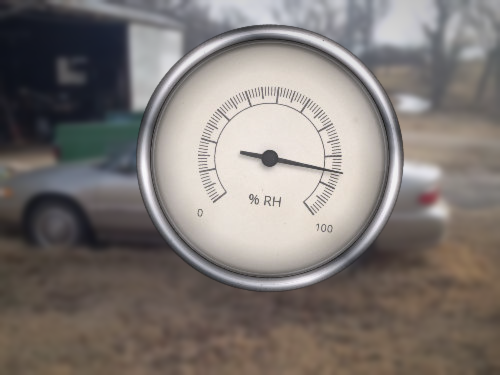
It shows % 85
